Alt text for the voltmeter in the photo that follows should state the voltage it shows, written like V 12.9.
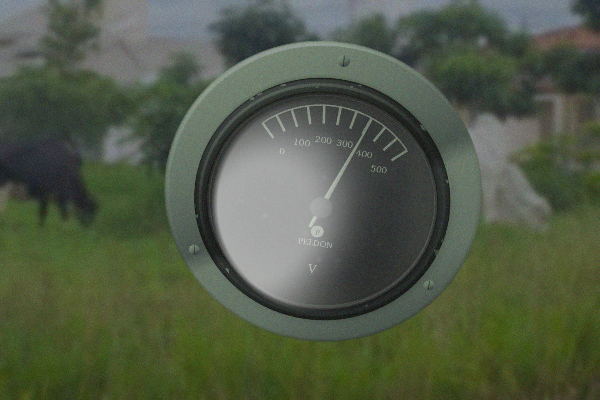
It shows V 350
